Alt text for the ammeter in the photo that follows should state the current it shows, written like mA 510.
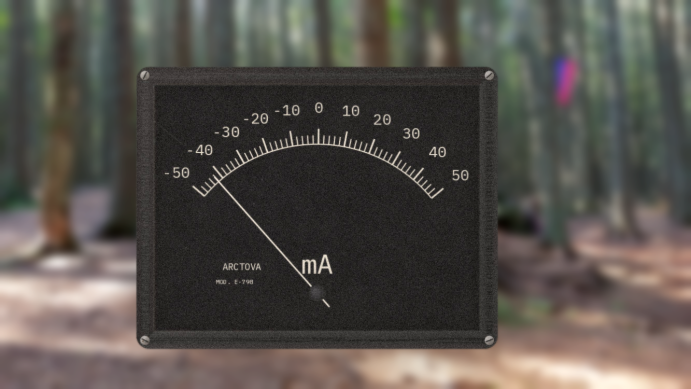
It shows mA -42
